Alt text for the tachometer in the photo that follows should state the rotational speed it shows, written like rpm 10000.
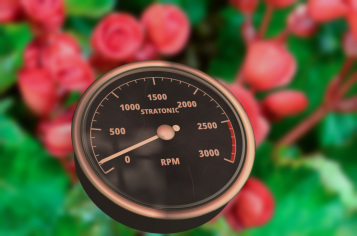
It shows rpm 100
